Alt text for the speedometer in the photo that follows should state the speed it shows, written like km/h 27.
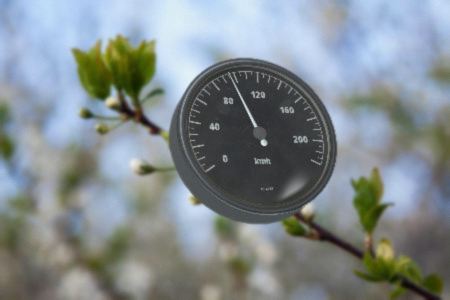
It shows km/h 95
